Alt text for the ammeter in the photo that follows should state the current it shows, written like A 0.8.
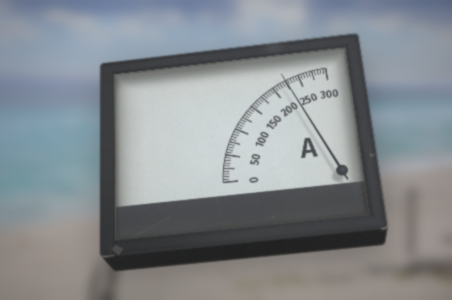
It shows A 225
